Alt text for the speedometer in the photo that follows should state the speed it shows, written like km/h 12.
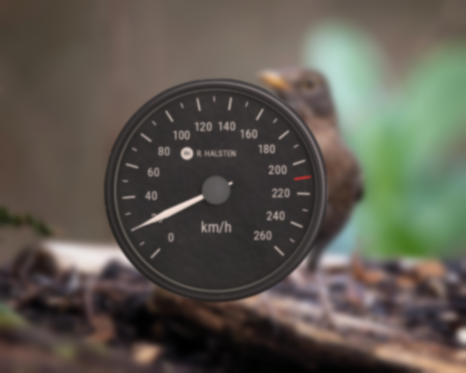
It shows km/h 20
